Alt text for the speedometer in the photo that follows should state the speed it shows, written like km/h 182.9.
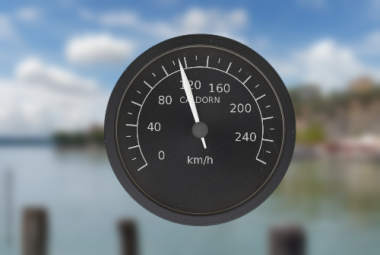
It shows km/h 115
